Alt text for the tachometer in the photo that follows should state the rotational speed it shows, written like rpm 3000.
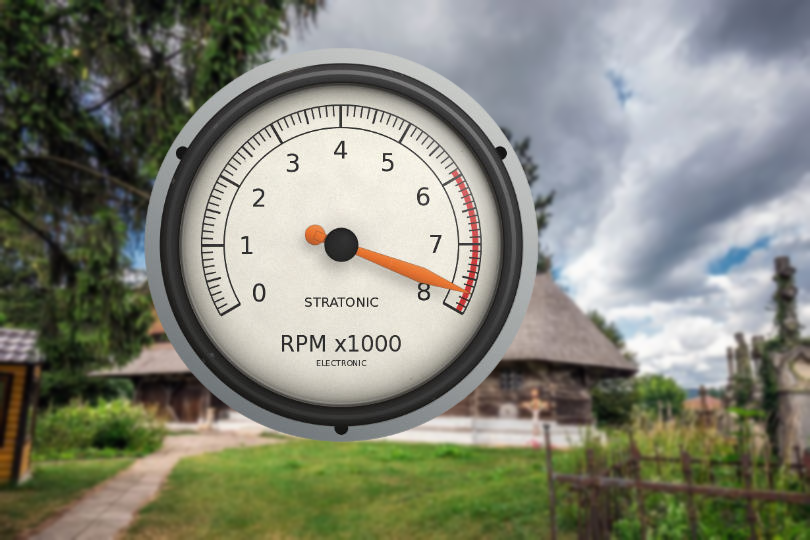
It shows rpm 7700
